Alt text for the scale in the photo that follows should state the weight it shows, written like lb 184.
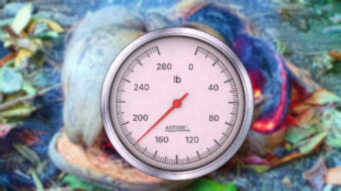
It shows lb 180
